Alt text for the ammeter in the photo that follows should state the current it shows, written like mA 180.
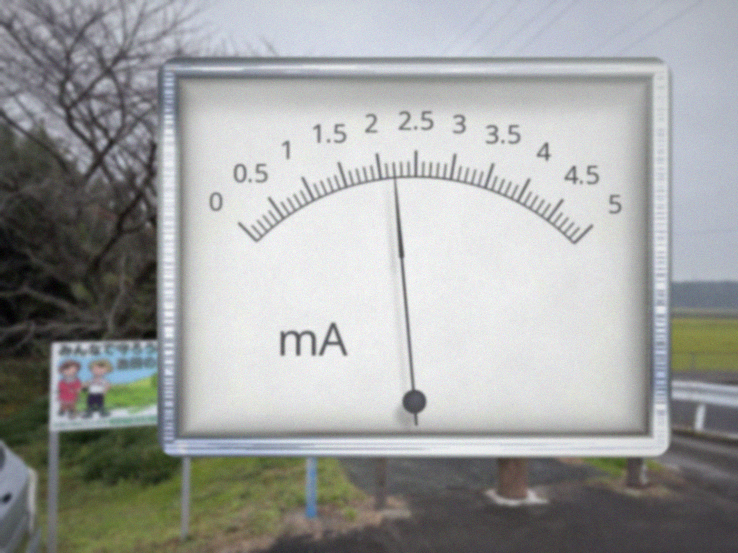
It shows mA 2.2
